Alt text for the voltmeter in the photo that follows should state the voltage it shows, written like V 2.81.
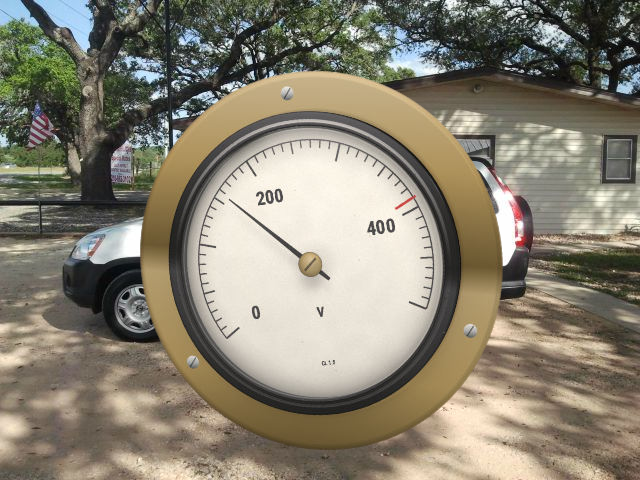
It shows V 160
